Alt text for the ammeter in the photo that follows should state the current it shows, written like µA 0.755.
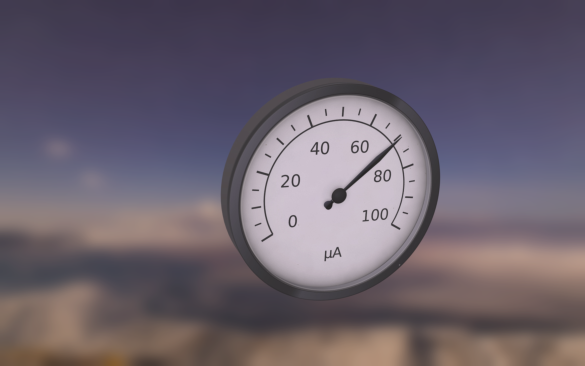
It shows µA 70
